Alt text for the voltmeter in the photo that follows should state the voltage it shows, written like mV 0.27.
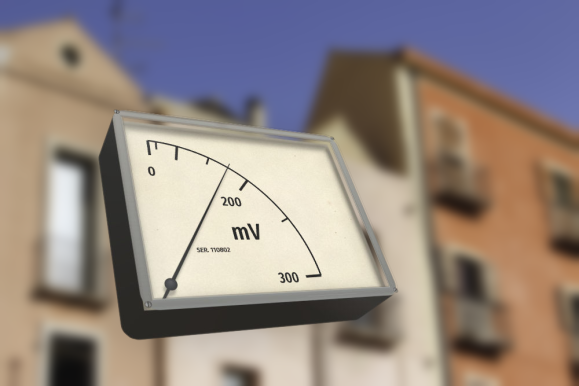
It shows mV 175
